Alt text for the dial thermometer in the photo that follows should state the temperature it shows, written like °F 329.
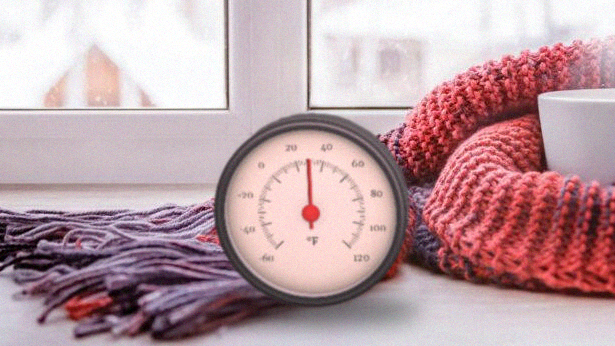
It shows °F 30
